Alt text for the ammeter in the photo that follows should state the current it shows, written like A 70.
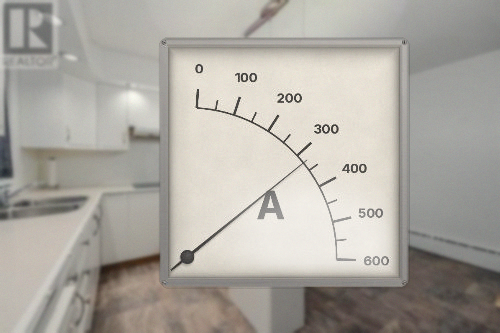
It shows A 325
